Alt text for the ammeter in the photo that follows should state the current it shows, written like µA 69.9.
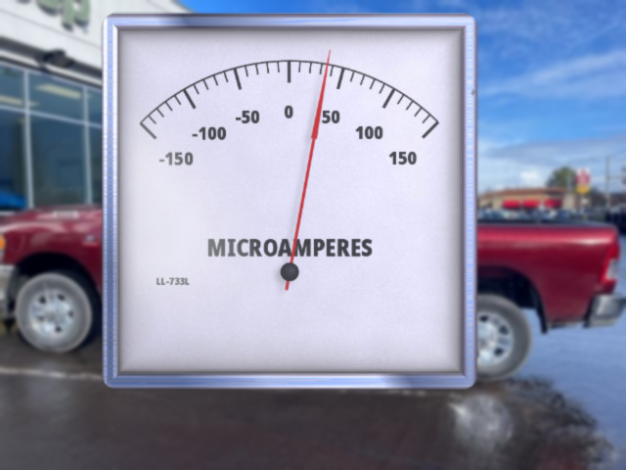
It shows µA 35
